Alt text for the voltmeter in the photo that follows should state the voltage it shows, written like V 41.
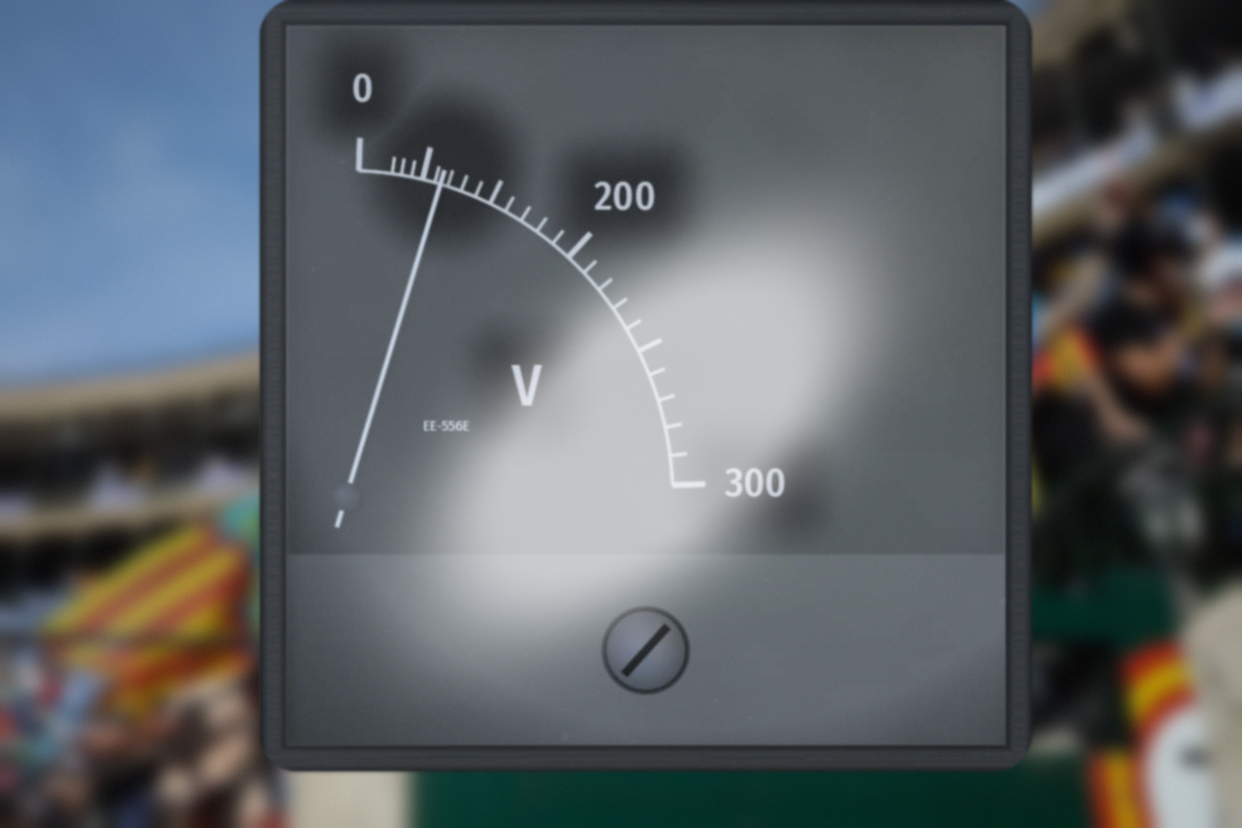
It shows V 115
